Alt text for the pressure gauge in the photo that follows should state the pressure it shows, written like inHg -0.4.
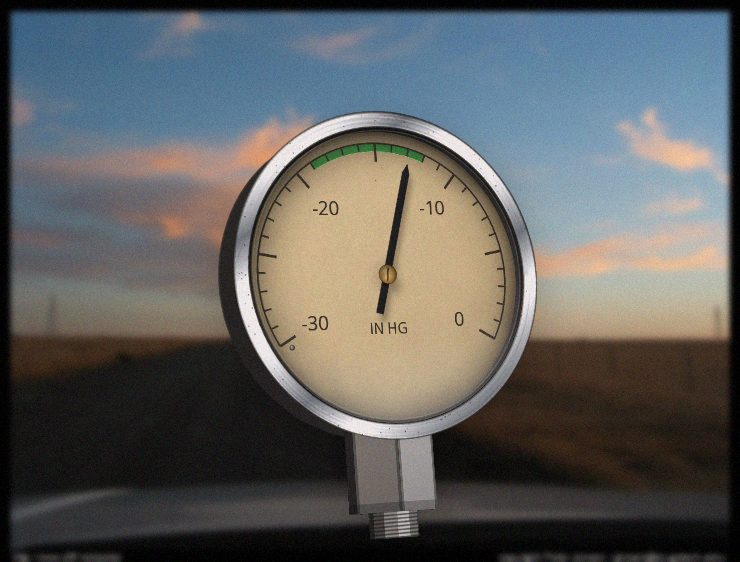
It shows inHg -13
